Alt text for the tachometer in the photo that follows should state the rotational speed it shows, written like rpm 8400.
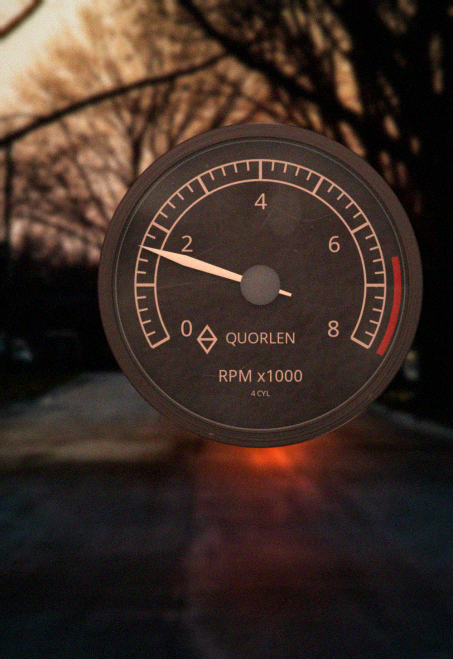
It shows rpm 1600
